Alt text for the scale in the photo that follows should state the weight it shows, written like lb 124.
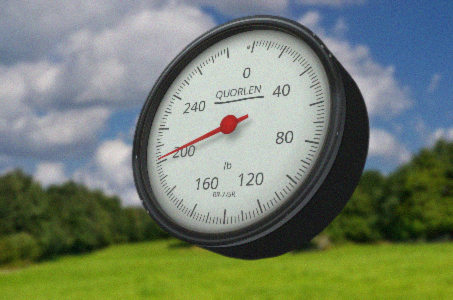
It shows lb 200
